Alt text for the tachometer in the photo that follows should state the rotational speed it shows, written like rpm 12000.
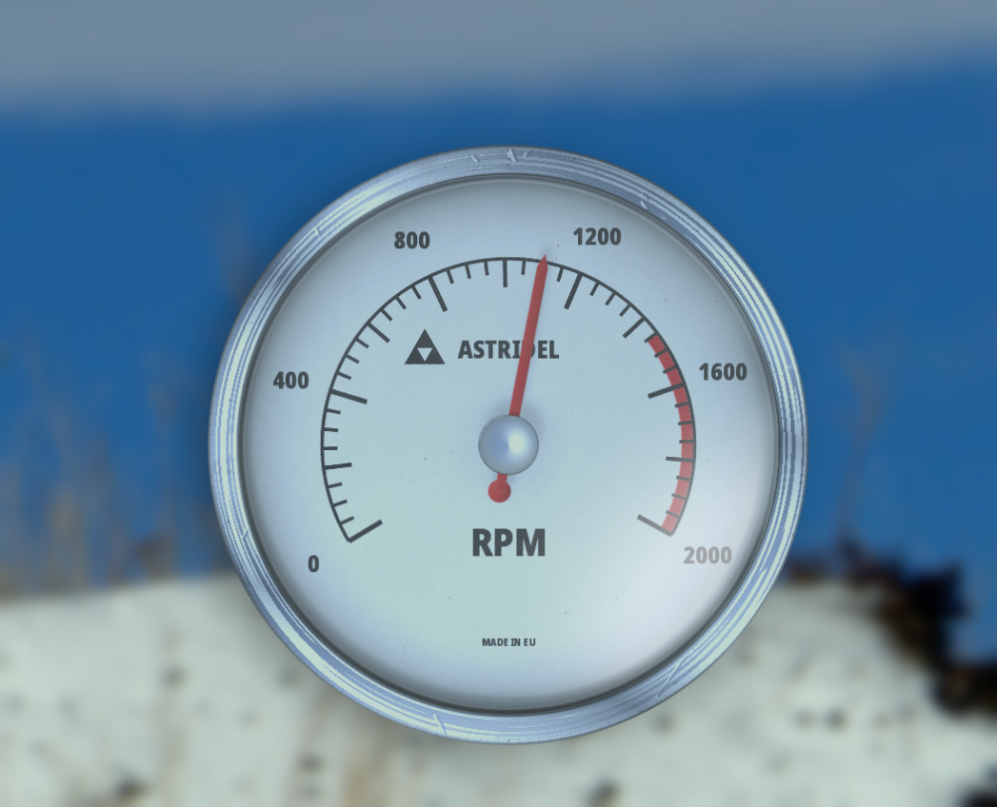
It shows rpm 1100
